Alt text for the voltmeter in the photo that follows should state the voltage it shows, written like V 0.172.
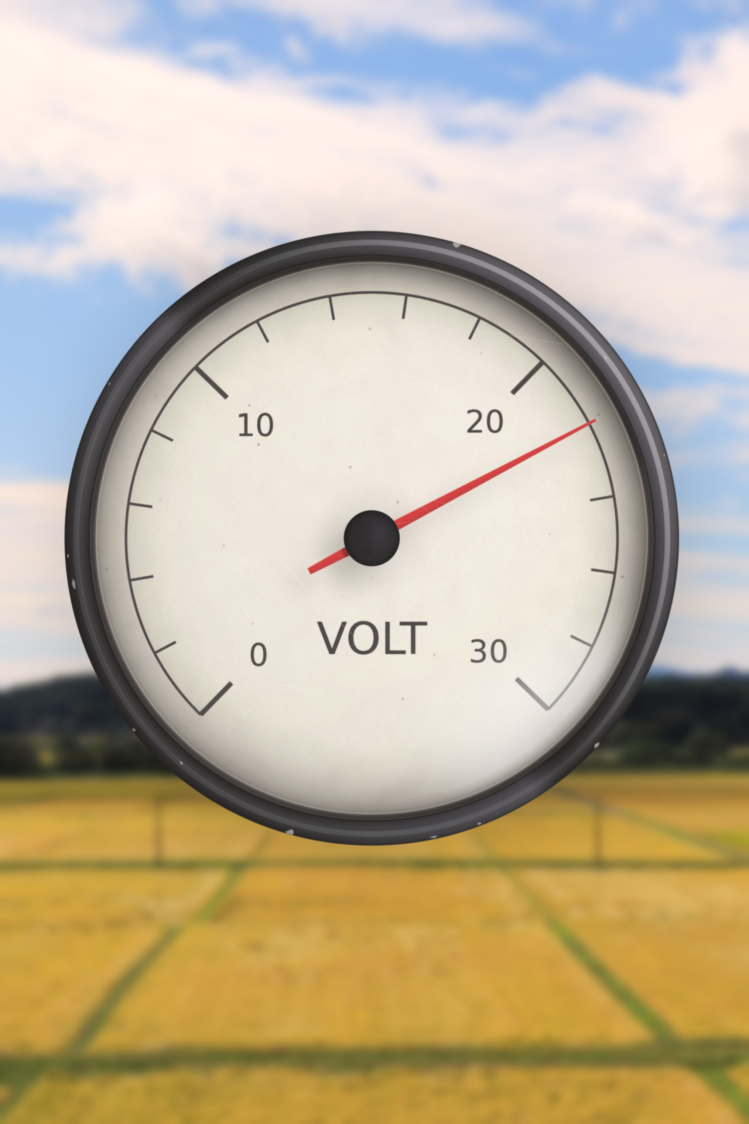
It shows V 22
